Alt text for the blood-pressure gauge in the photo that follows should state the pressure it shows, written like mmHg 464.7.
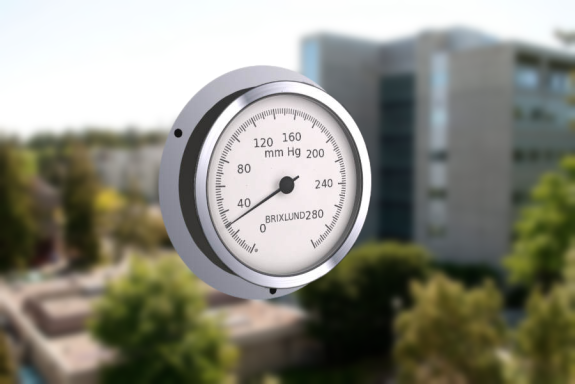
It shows mmHg 30
